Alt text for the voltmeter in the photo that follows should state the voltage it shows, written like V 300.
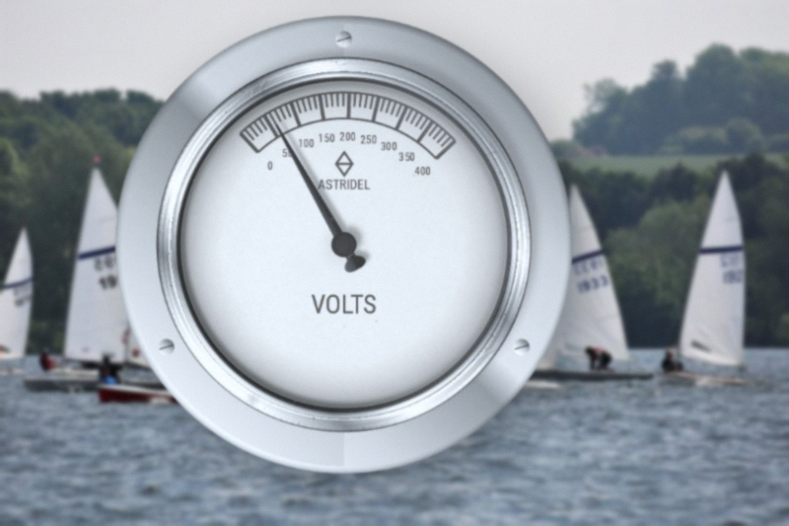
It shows V 60
